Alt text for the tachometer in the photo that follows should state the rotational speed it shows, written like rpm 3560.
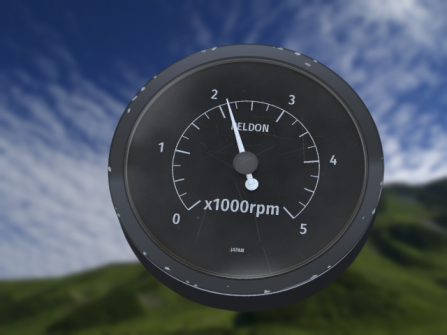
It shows rpm 2125
